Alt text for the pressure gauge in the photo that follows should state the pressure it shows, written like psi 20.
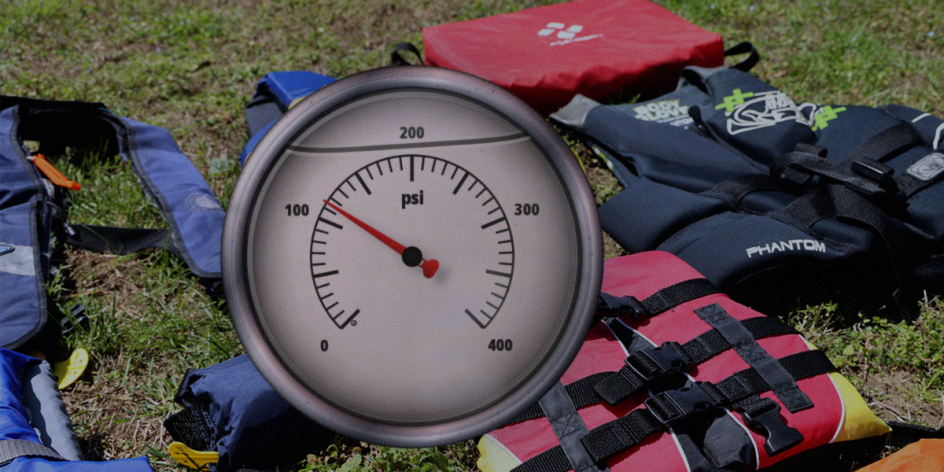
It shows psi 115
